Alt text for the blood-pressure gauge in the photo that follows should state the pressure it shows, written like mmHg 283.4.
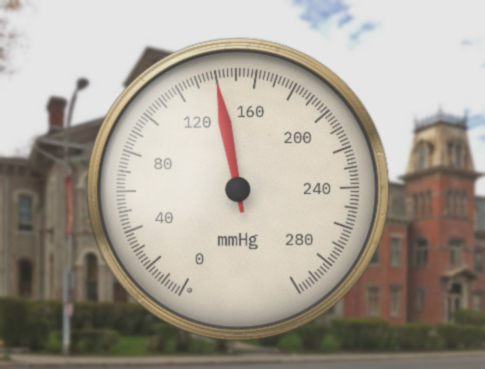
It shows mmHg 140
